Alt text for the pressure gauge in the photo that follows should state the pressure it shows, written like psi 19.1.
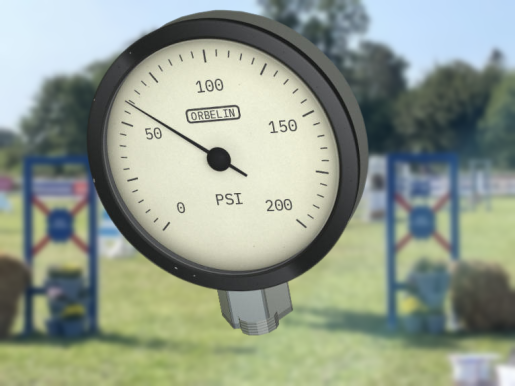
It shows psi 60
